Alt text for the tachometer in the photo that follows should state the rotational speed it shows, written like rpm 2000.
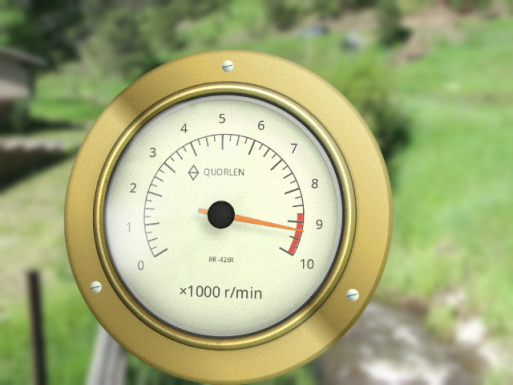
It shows rpm 9250
